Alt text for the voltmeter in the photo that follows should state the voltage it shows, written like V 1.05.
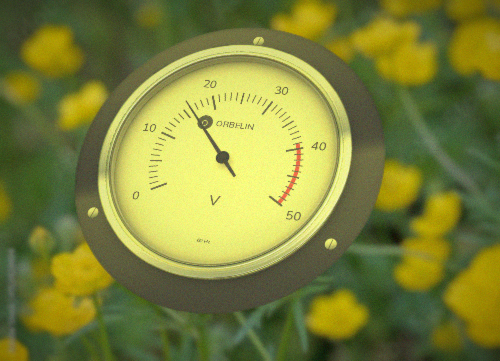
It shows V 16
